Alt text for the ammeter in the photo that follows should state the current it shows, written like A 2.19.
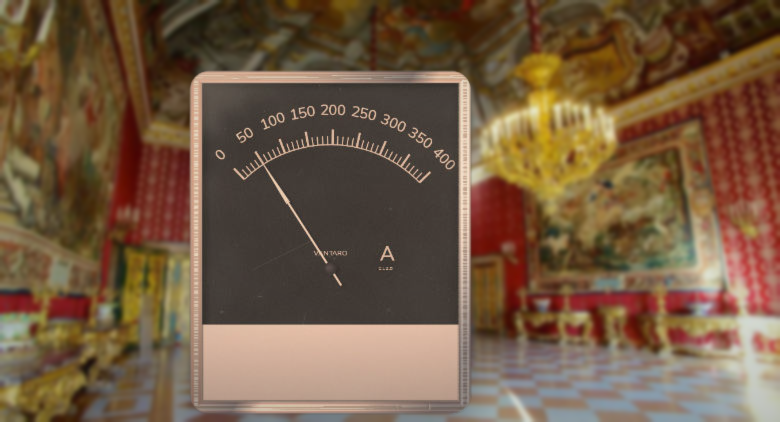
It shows A 50
